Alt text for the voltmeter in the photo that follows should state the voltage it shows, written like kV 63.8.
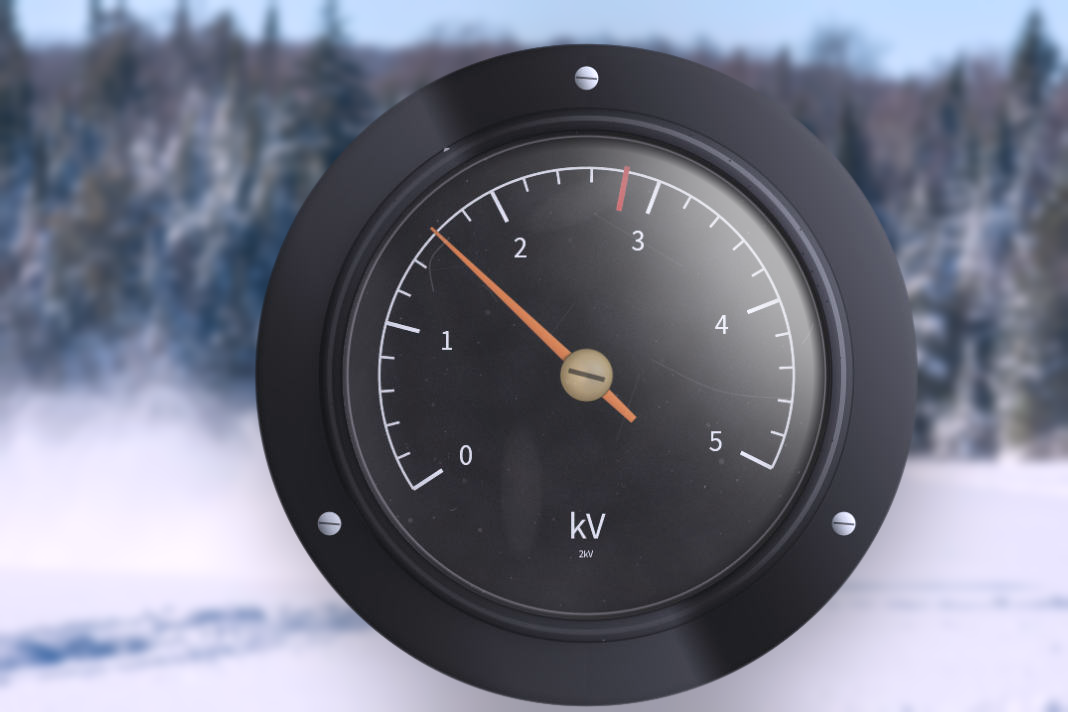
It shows kV 1.6
